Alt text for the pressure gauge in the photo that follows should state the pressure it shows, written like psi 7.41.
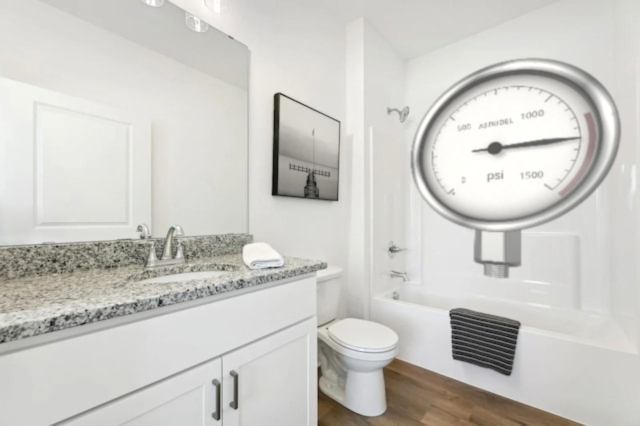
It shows psi 1250
